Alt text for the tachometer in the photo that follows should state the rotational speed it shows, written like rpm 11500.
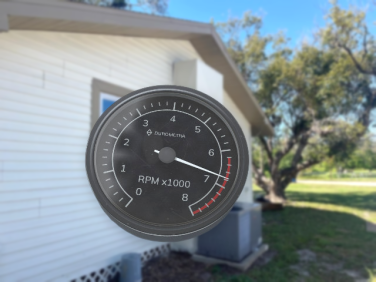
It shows rpm 6800
